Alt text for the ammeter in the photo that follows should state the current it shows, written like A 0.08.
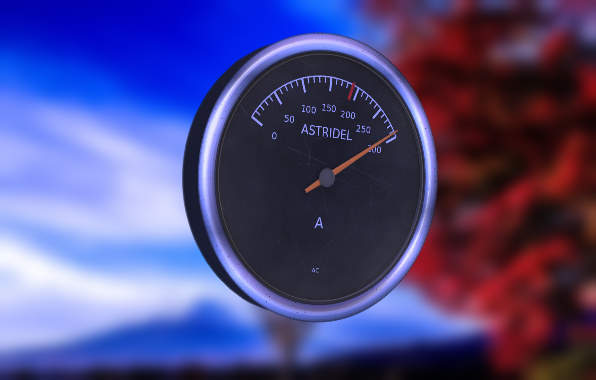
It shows A 290
